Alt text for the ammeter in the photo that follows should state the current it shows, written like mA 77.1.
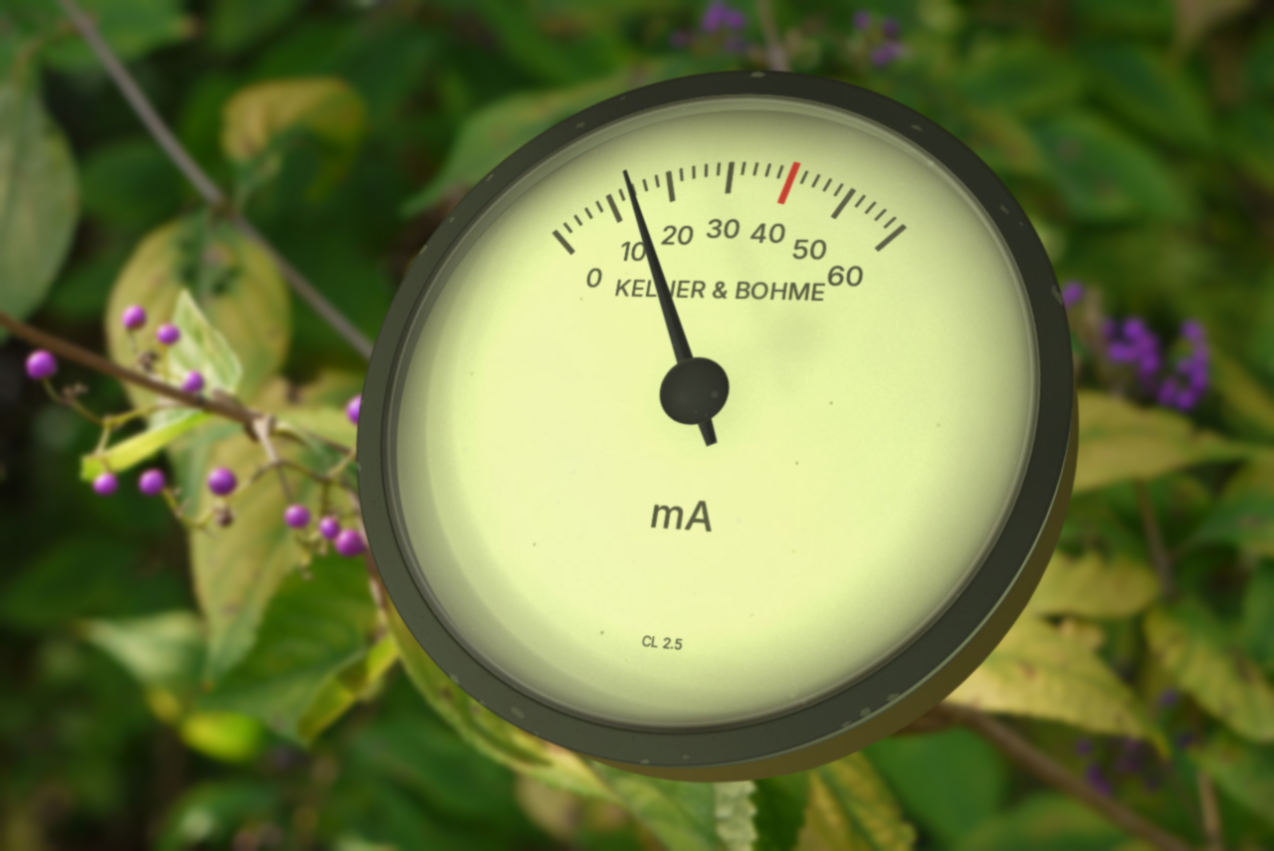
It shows mA 14
